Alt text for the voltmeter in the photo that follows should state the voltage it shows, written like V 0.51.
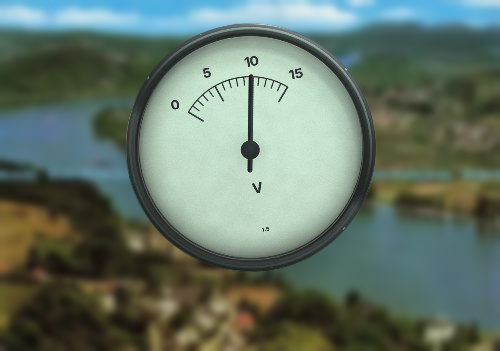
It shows V 10
